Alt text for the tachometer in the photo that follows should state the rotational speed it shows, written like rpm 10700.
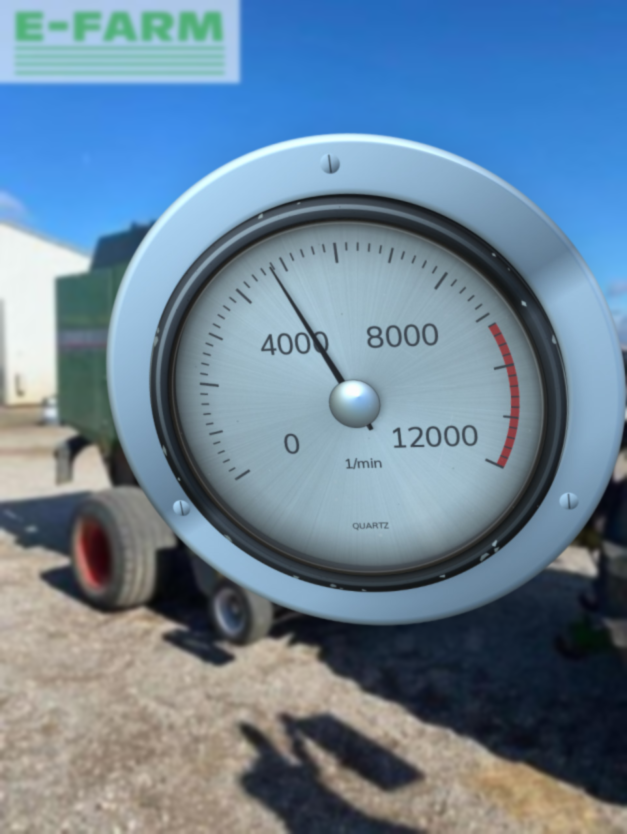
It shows rpm 4800
